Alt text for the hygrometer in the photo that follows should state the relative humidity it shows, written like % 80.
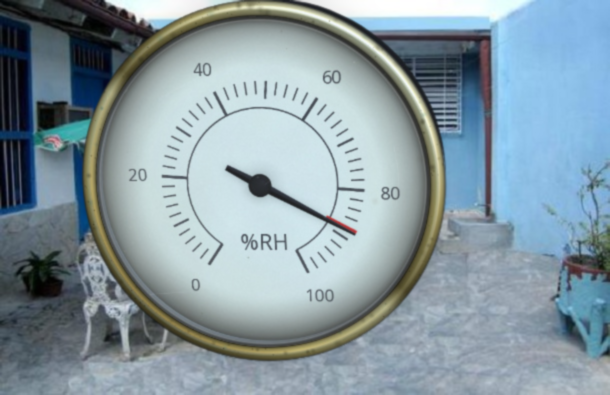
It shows % 88
